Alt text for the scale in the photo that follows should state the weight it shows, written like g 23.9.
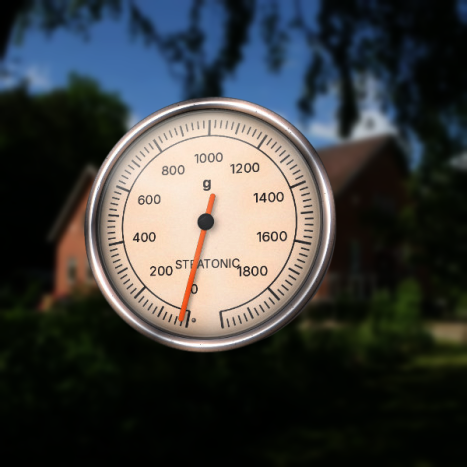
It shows g 20
